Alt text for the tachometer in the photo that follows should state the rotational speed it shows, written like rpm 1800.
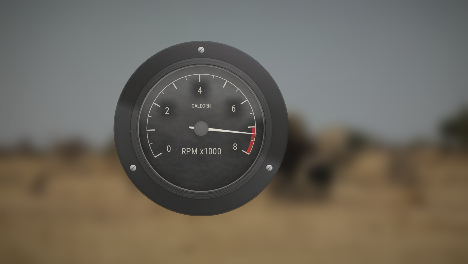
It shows rpm 7250
